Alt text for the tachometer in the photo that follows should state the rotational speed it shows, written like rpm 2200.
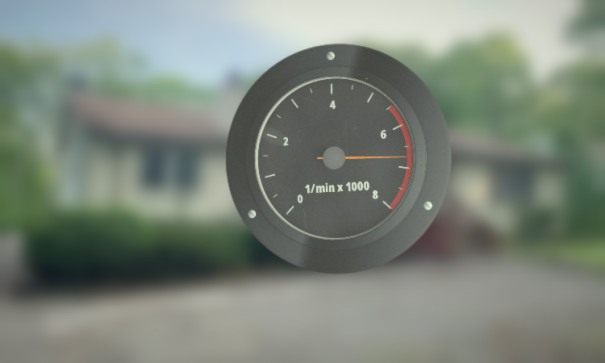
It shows rpm 6750
